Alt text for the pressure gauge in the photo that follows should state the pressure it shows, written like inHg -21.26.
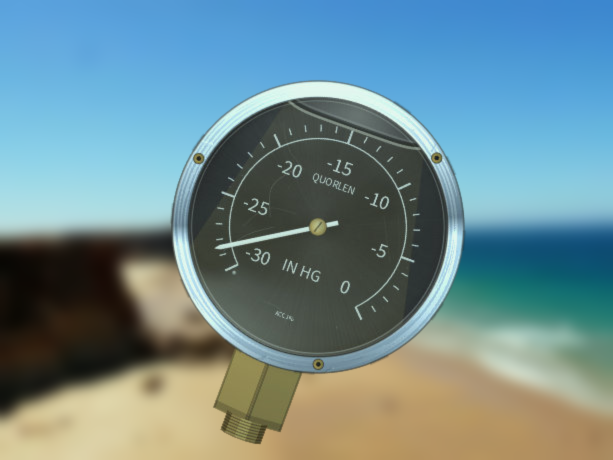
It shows inHg -28.5
